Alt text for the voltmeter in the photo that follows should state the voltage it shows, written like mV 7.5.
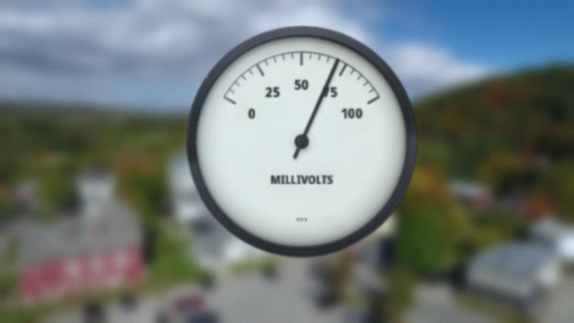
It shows mV 70
